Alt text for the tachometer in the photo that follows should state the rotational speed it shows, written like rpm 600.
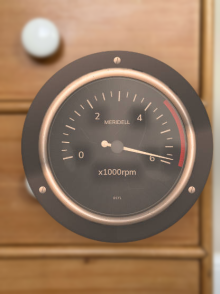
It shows rpm 5875
